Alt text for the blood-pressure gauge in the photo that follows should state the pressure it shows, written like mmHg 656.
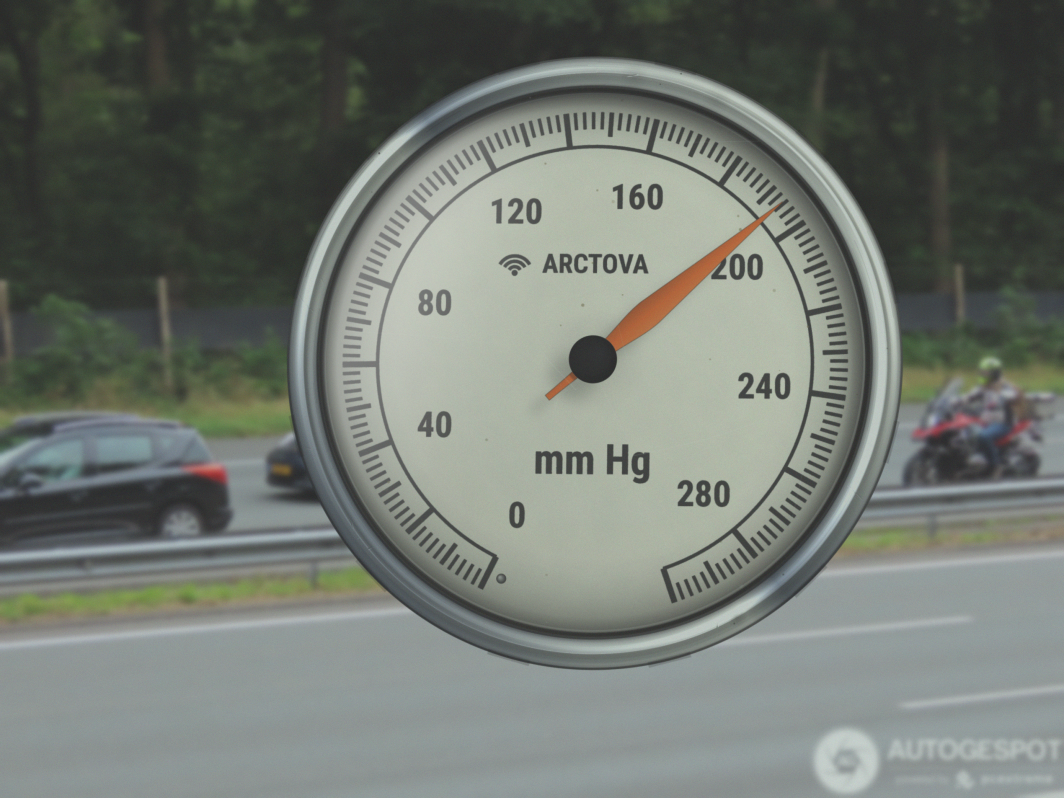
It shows mmHg 194
